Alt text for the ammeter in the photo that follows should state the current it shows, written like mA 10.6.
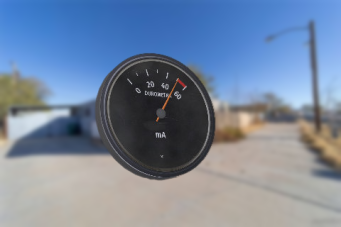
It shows mA 50
